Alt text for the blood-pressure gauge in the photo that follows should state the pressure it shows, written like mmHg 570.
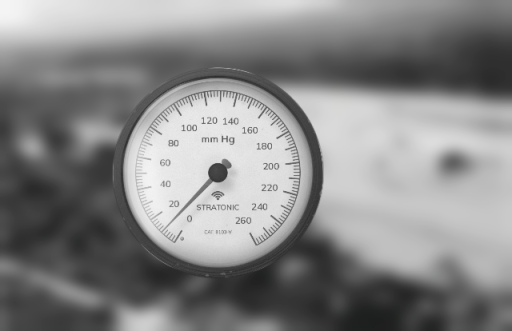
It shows mmHg 10
